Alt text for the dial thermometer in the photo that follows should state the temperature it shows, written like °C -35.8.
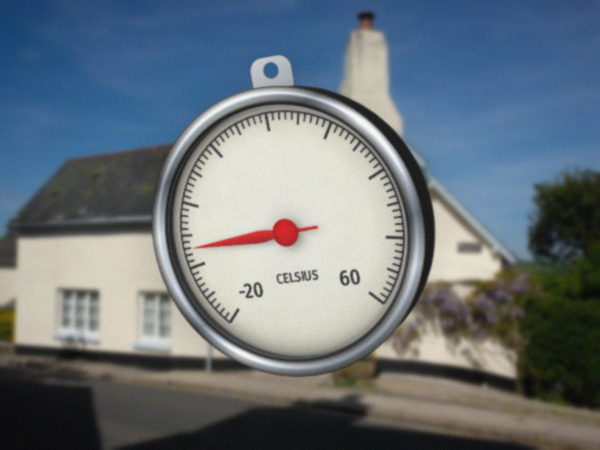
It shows °C -7
